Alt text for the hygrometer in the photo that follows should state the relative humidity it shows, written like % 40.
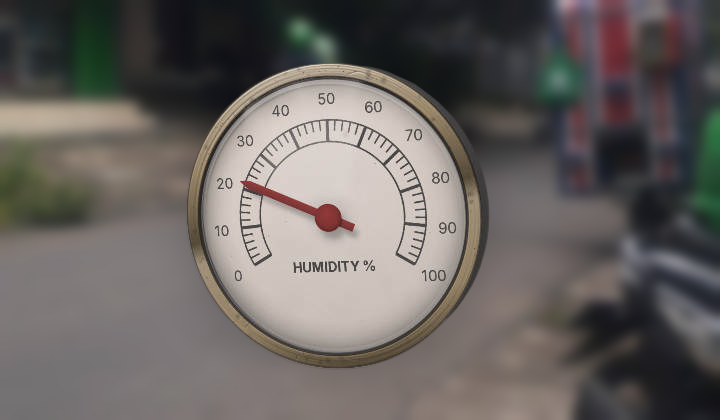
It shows % 22
